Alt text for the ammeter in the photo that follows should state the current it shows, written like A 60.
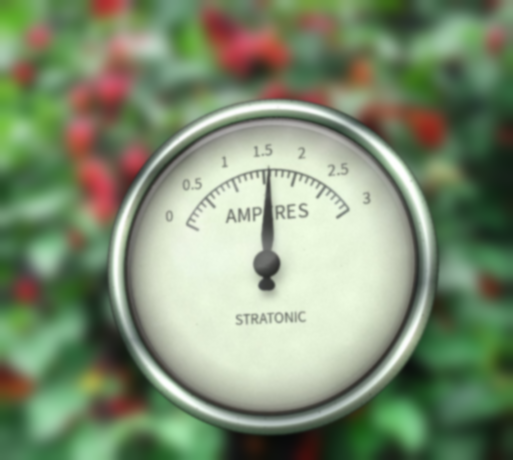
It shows A 1.6
